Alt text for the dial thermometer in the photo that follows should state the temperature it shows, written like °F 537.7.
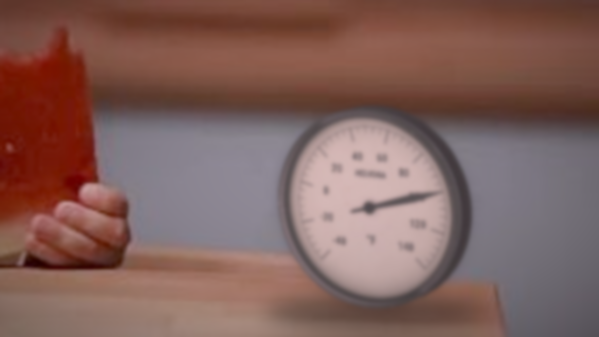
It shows °F 100
